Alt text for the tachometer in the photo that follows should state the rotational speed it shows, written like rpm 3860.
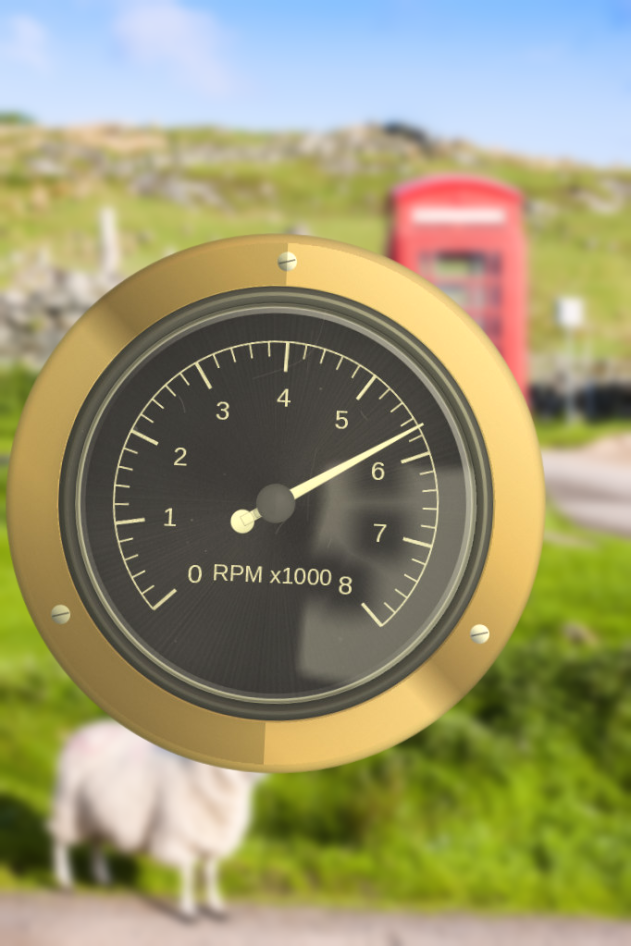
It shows rpm 5700
